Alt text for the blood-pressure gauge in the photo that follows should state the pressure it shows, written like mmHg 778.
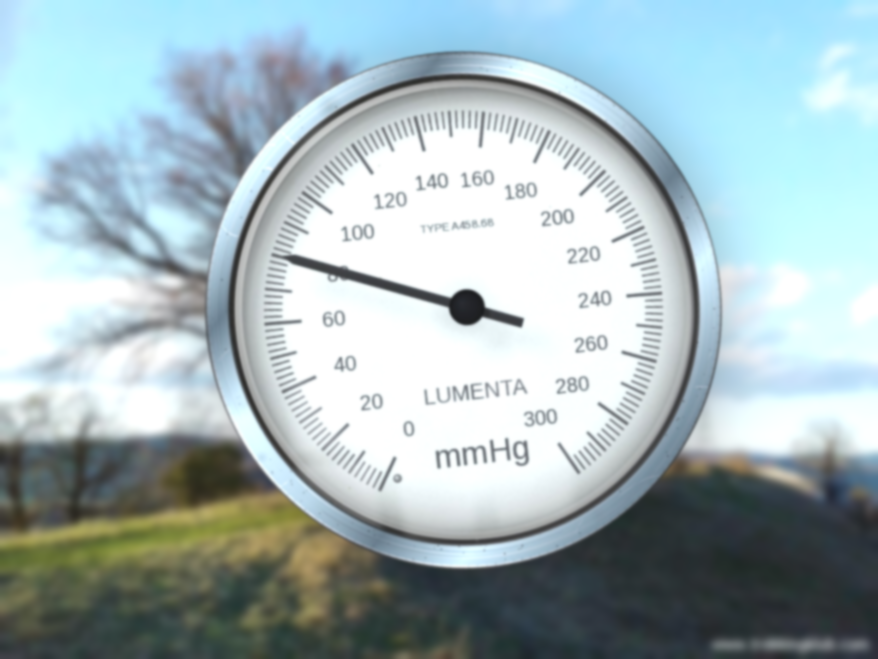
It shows mmHg 80
